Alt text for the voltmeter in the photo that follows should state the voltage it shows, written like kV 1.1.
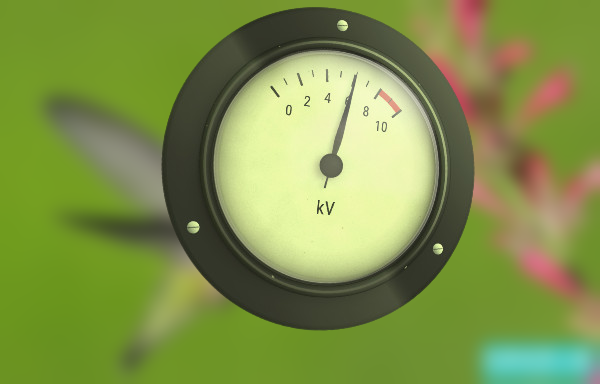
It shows kV 6
